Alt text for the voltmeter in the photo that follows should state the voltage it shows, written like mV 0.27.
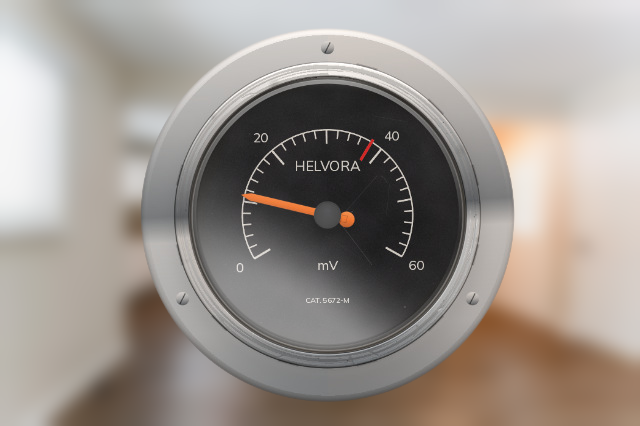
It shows mV 11
